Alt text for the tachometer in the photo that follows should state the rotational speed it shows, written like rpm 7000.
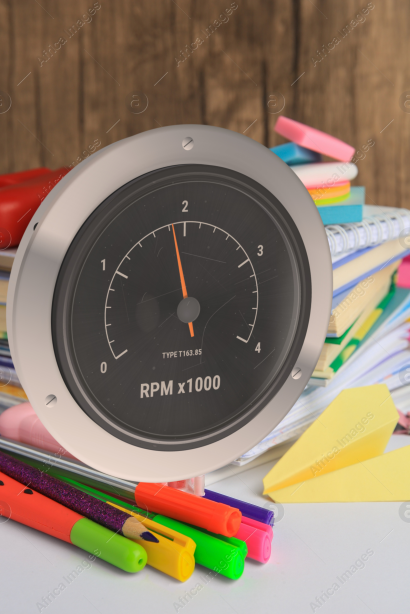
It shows rpm 1800
